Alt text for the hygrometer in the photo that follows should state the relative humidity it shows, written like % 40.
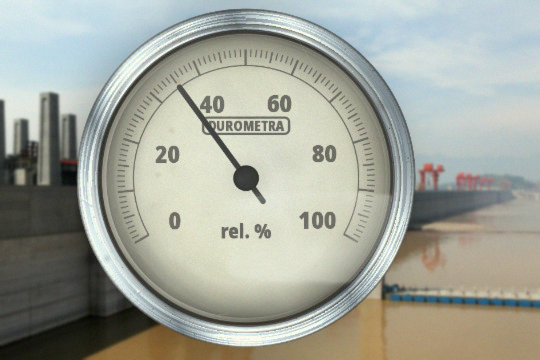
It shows % 35
